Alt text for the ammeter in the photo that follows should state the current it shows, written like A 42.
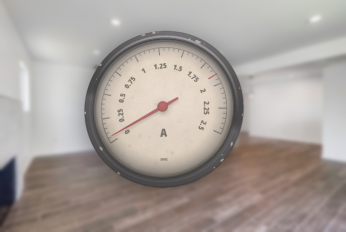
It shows A 0.05
